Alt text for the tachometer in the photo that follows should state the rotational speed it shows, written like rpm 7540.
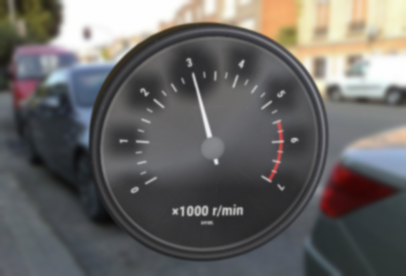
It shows rpm 3000
